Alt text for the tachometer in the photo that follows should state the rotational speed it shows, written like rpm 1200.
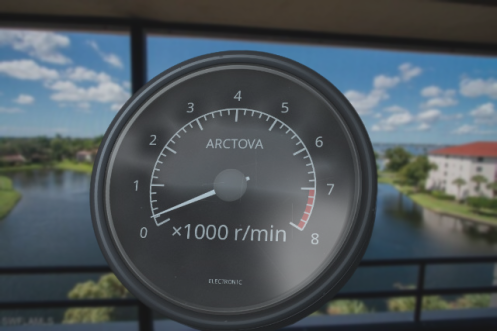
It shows rpm 200
